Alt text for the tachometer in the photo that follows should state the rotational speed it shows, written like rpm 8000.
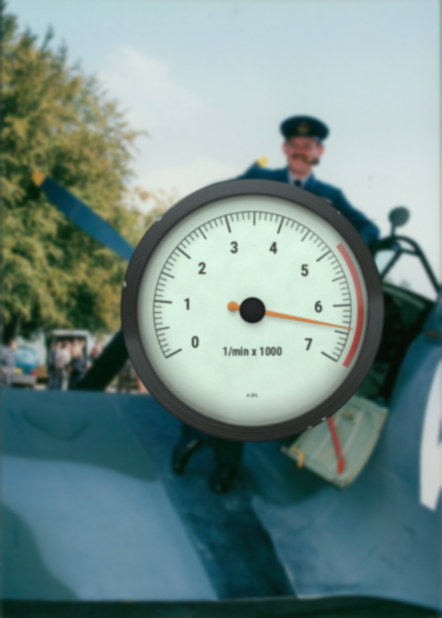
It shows rpm 6400
